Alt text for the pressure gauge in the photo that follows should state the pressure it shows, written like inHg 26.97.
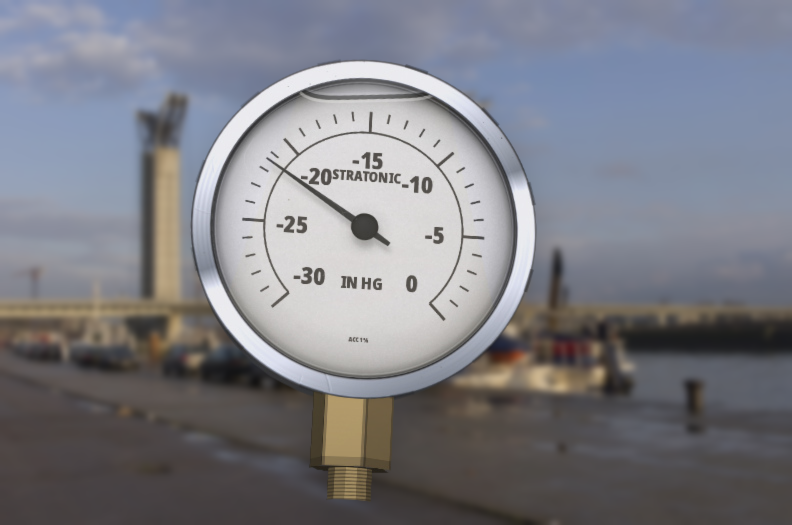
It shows inHg -21.5
